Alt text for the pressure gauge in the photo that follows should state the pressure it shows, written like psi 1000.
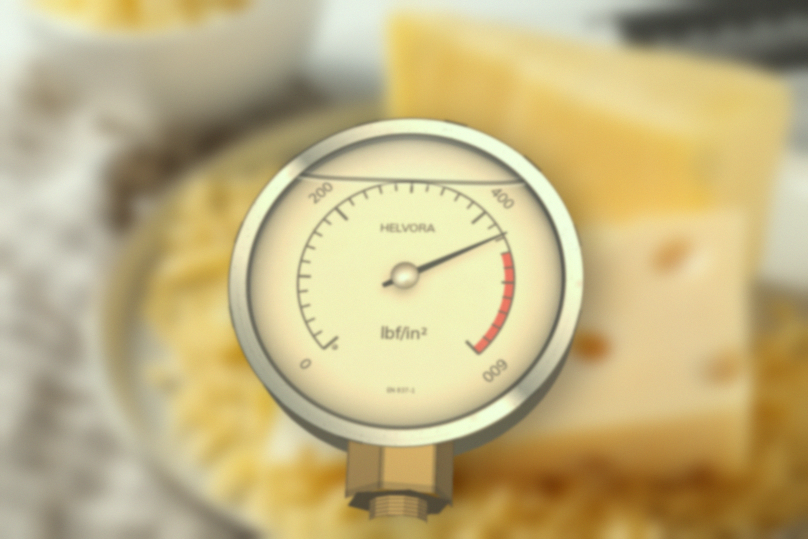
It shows psi 440
